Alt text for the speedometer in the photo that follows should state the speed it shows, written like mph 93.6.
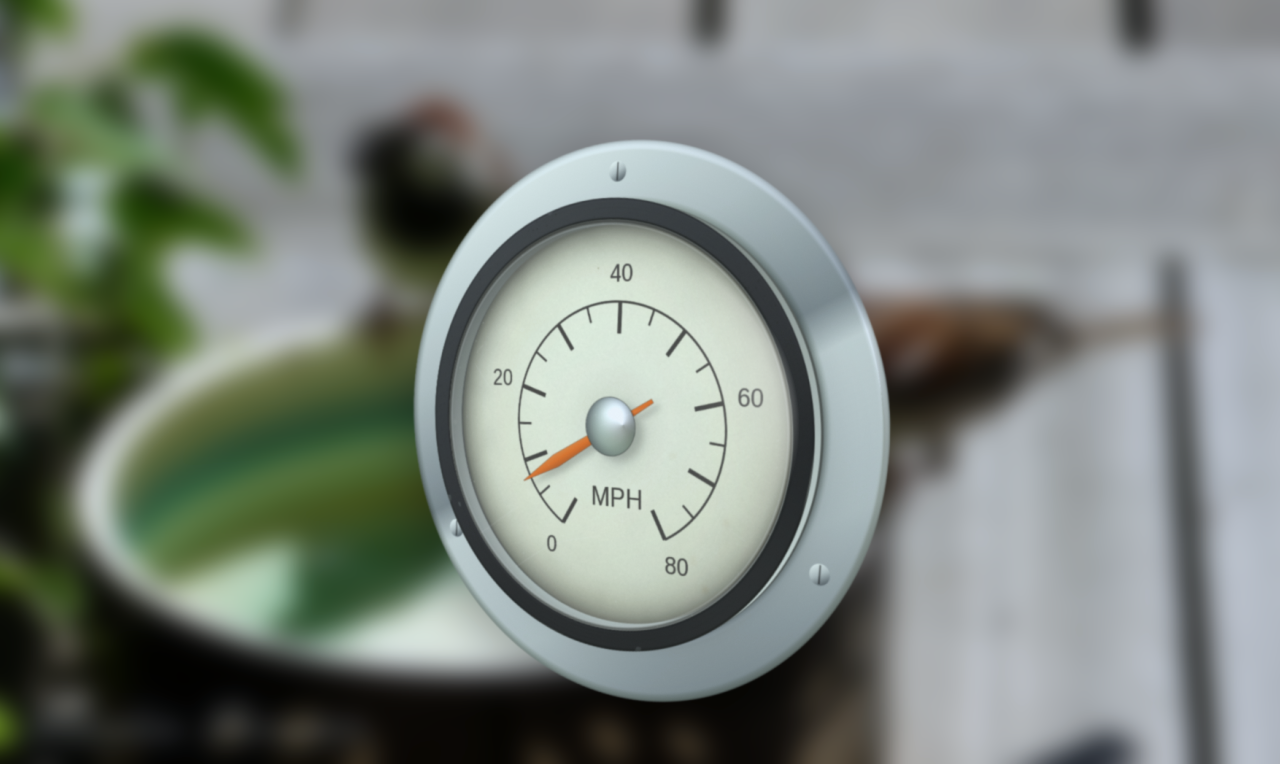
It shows mph 7.5
